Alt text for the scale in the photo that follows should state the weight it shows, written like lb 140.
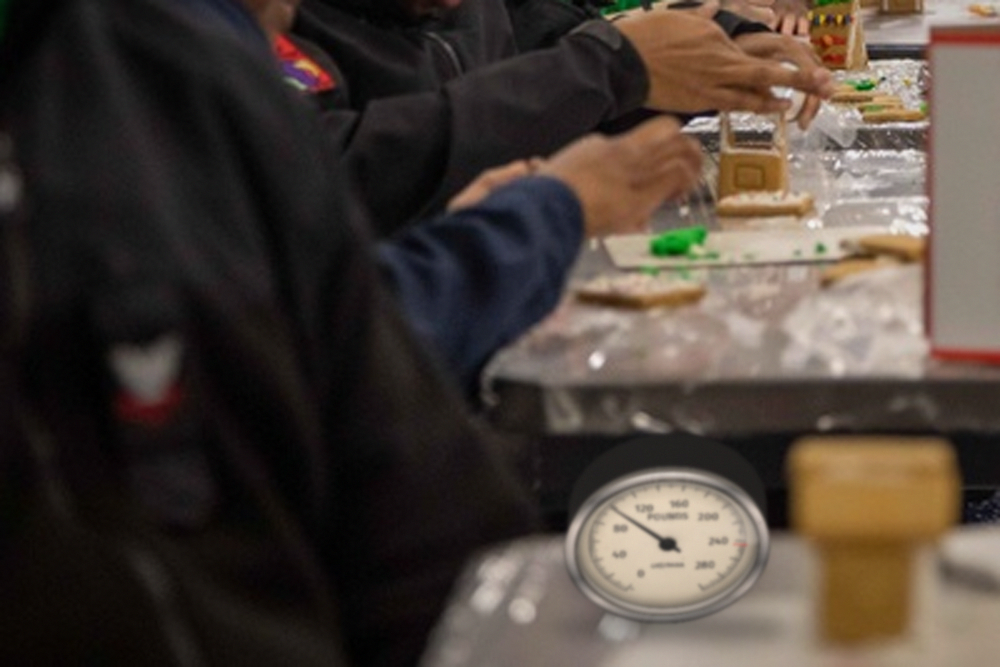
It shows lb 100
